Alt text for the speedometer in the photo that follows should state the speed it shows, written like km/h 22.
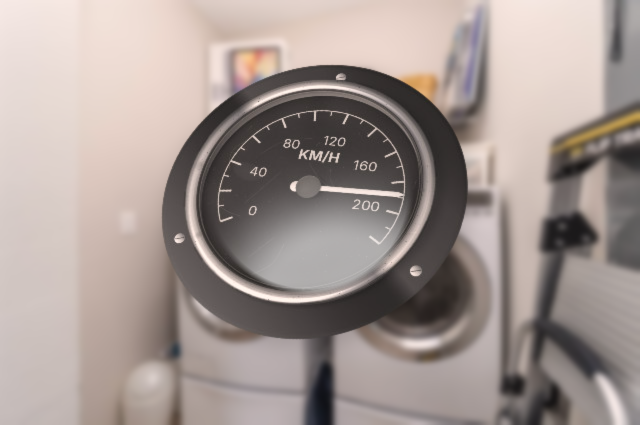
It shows km/h 190
